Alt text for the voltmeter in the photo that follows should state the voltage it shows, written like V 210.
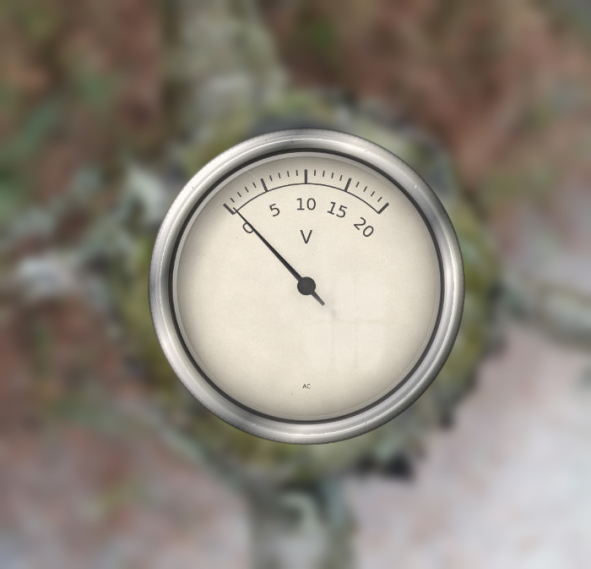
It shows V 0.5
